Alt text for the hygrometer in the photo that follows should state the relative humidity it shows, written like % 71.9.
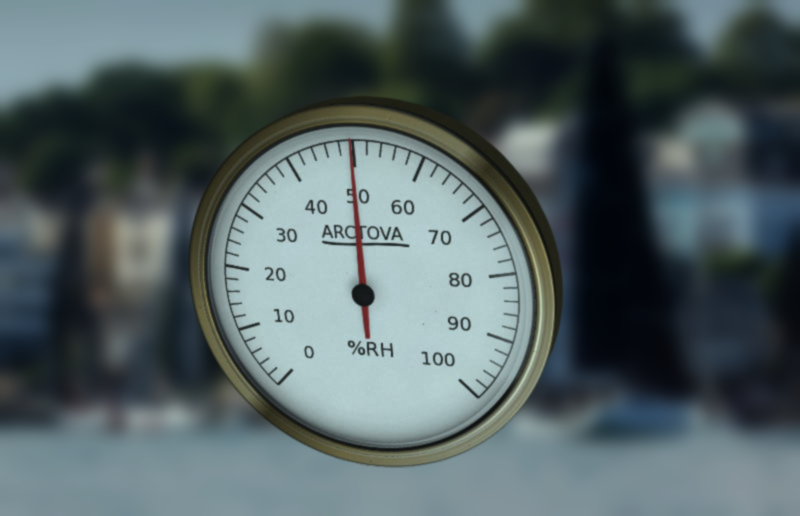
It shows % 50
